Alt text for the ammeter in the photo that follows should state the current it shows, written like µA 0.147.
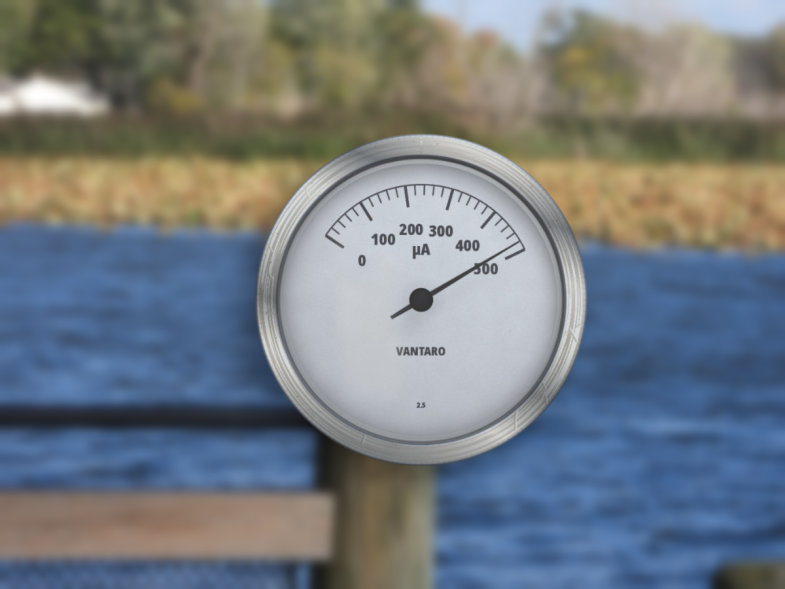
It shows µA 480
